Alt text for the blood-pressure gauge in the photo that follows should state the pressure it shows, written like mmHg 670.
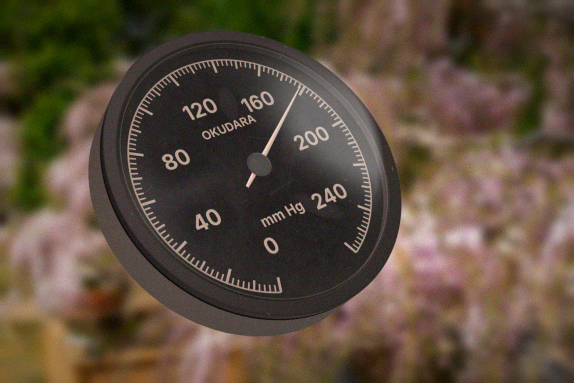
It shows mmHg 178
